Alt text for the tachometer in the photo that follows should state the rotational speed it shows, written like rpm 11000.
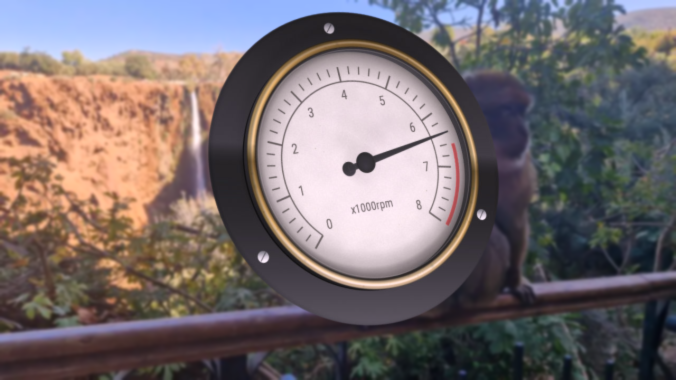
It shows rpm 6400
